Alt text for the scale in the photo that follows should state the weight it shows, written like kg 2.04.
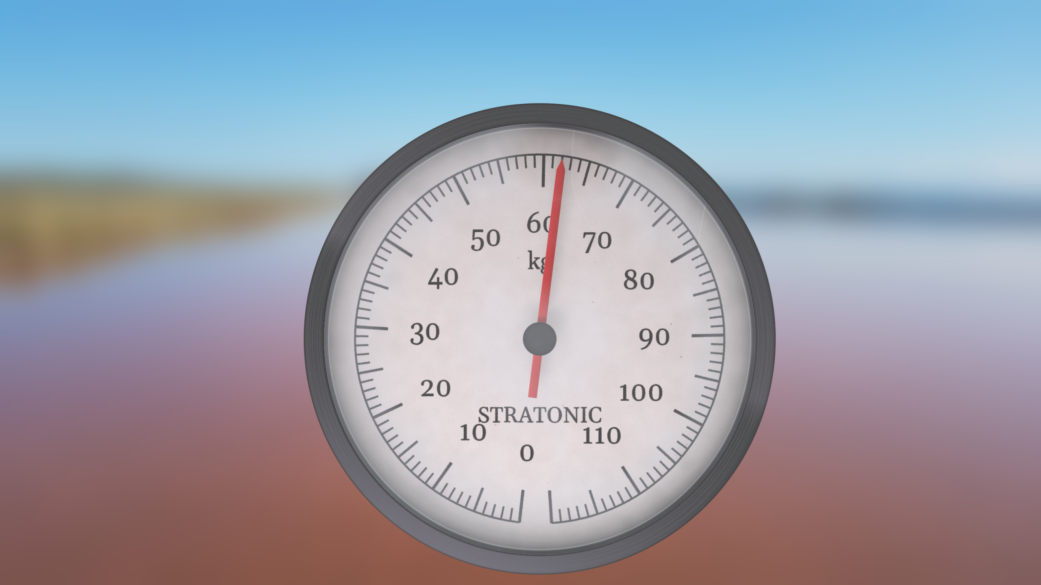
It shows kg 62
